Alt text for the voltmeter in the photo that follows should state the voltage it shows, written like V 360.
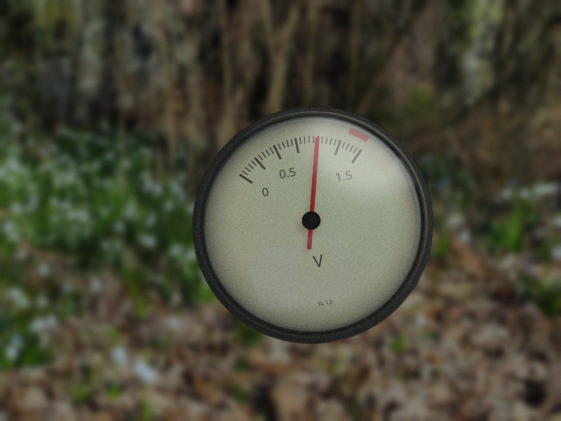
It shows V 1
